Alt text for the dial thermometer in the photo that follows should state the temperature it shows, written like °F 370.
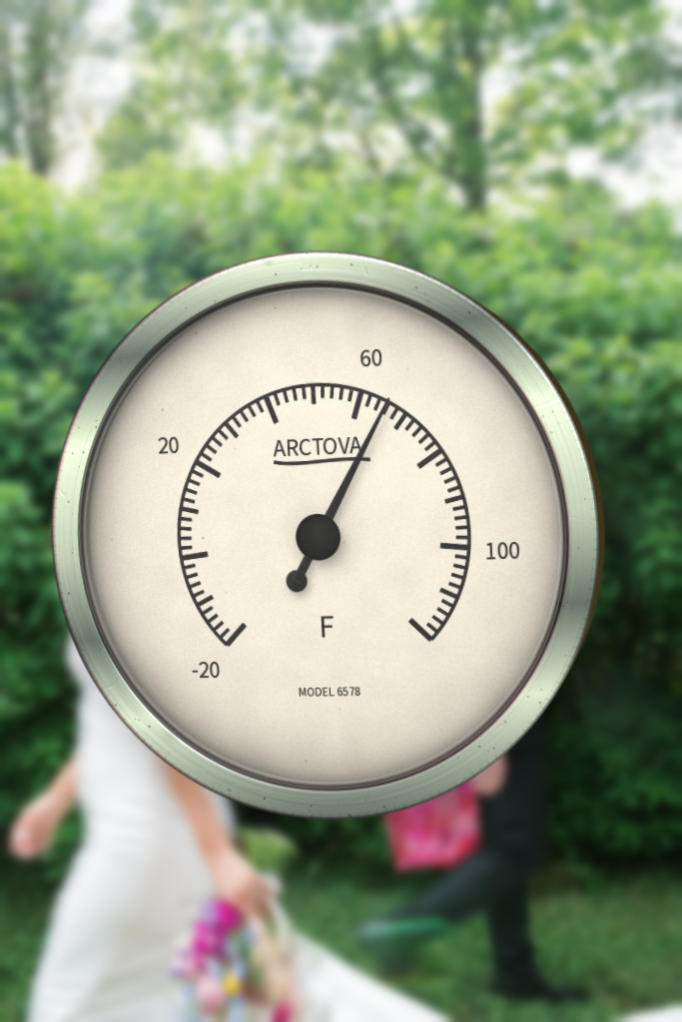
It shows °F 66
